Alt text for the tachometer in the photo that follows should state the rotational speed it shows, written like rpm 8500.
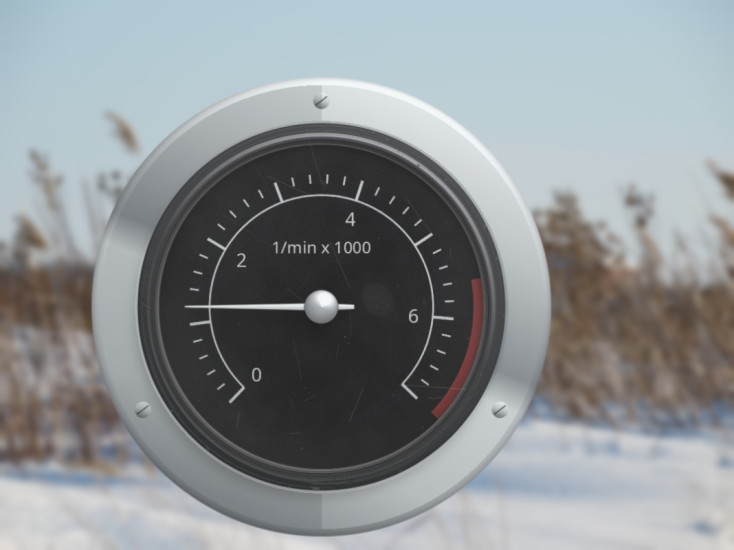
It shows rpm 1200
